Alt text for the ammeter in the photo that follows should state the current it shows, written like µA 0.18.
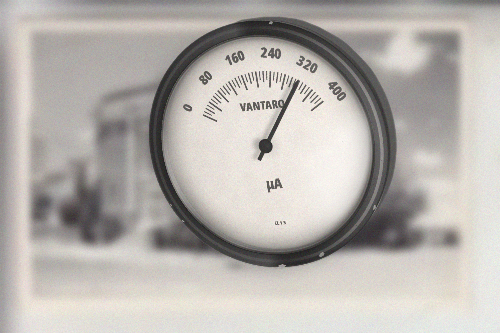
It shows µA 320
